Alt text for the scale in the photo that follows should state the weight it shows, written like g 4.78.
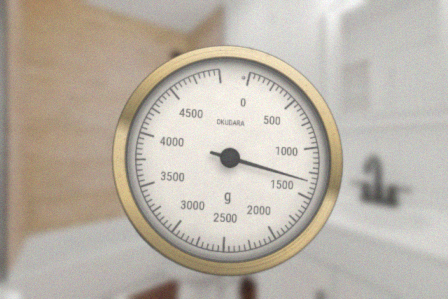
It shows g 1350
